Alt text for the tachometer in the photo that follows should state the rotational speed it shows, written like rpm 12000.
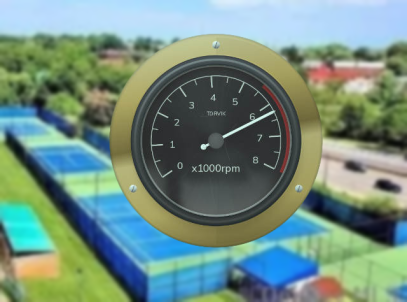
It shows rpm 6250
